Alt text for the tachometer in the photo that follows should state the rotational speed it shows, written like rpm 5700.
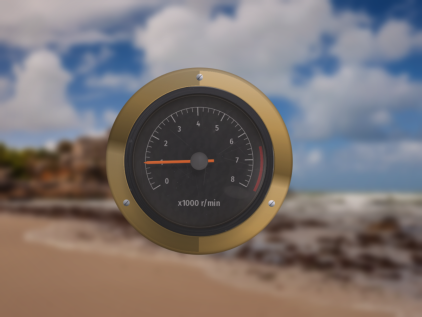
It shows rpm 1000
